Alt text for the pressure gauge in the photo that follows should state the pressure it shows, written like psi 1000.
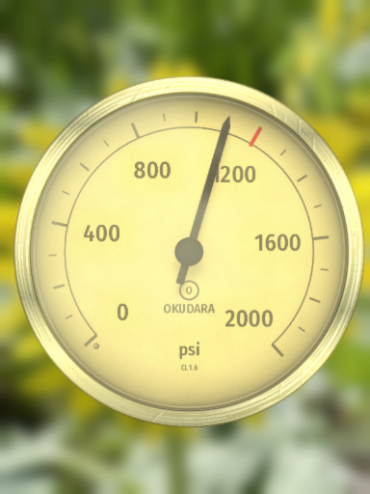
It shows psi 1100
